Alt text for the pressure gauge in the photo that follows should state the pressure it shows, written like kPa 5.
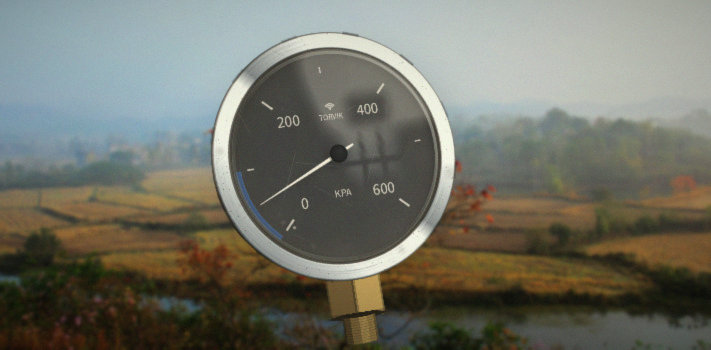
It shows kPa 50
